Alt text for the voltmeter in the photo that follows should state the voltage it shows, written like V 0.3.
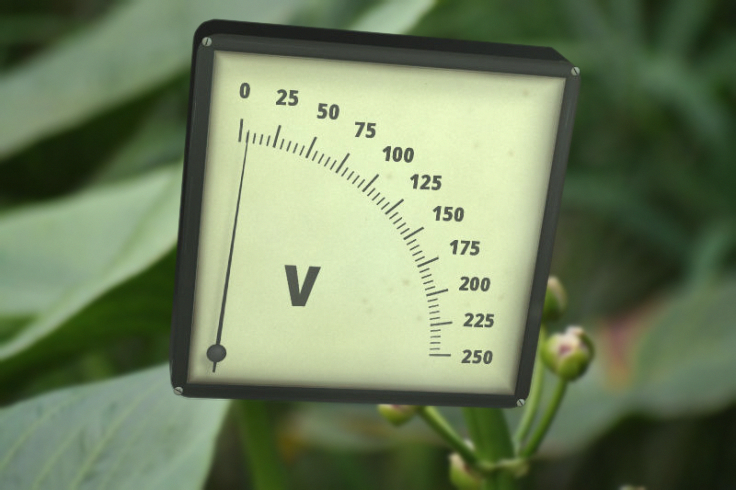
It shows V 5
